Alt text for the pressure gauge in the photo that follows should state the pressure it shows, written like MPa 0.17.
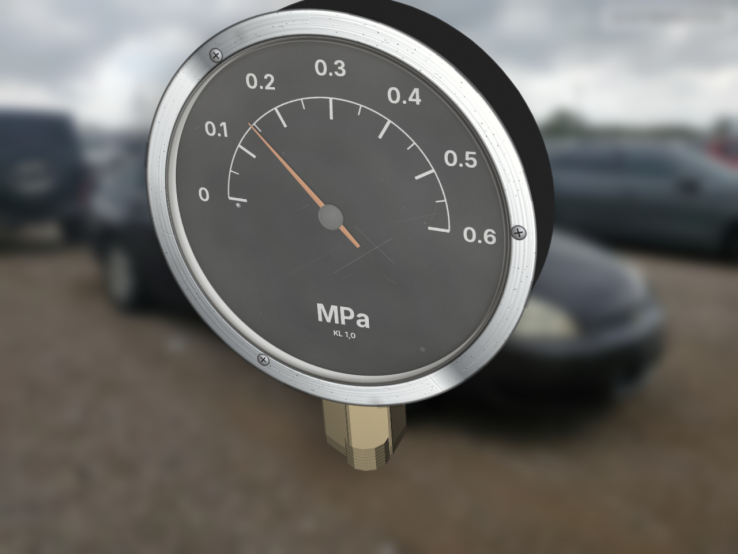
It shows MPa 0.15
